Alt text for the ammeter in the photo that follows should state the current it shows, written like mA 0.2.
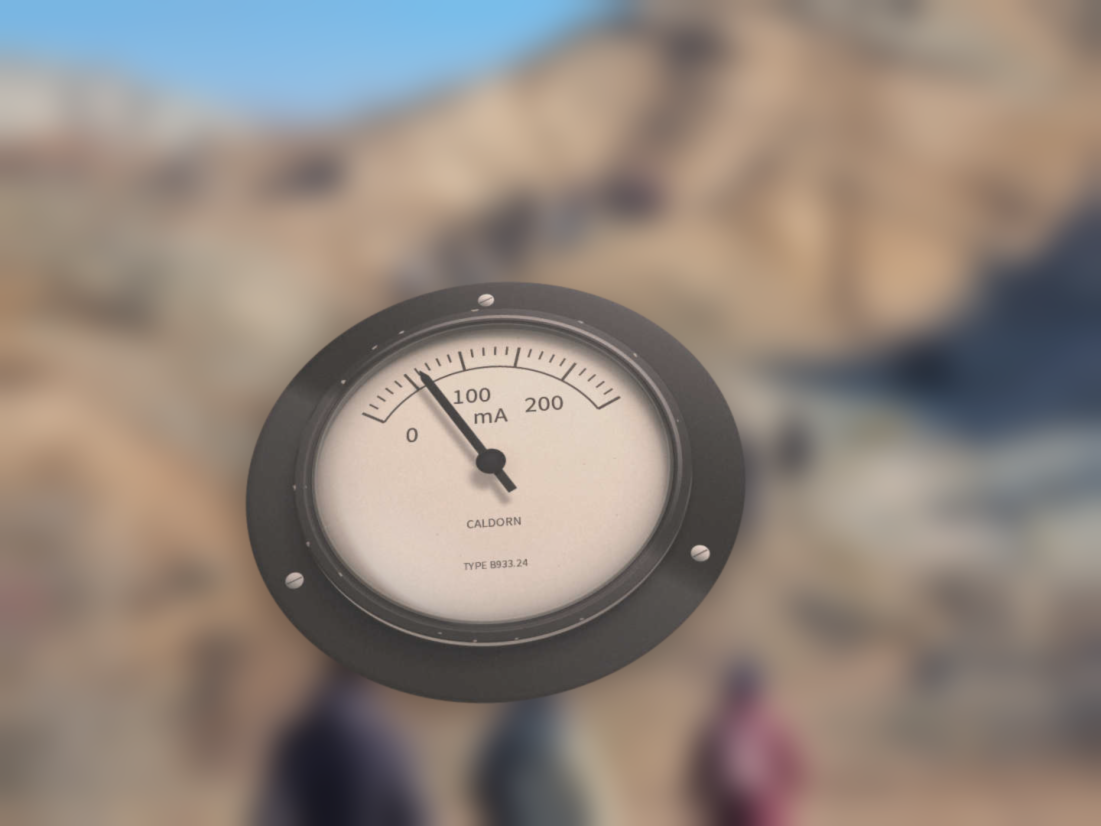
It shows mA 60
